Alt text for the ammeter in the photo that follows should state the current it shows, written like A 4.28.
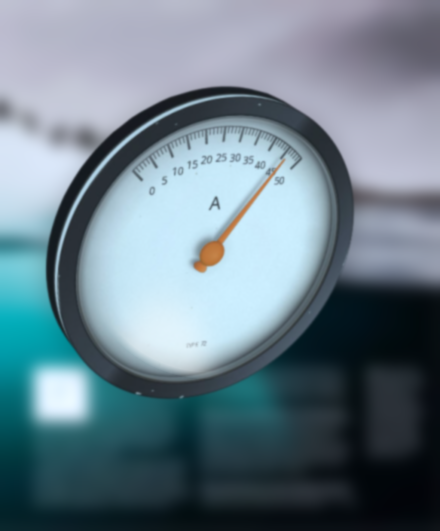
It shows A 45
